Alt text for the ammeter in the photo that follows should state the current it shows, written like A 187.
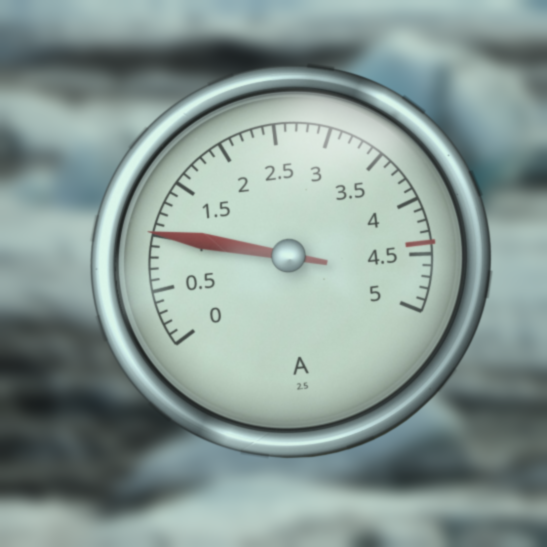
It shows A 1
